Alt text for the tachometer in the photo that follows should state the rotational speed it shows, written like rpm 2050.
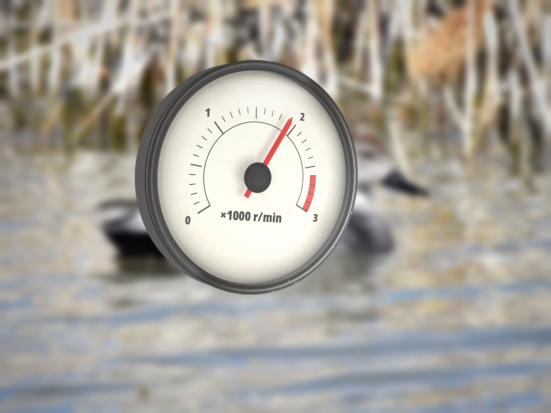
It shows rpm 1900
